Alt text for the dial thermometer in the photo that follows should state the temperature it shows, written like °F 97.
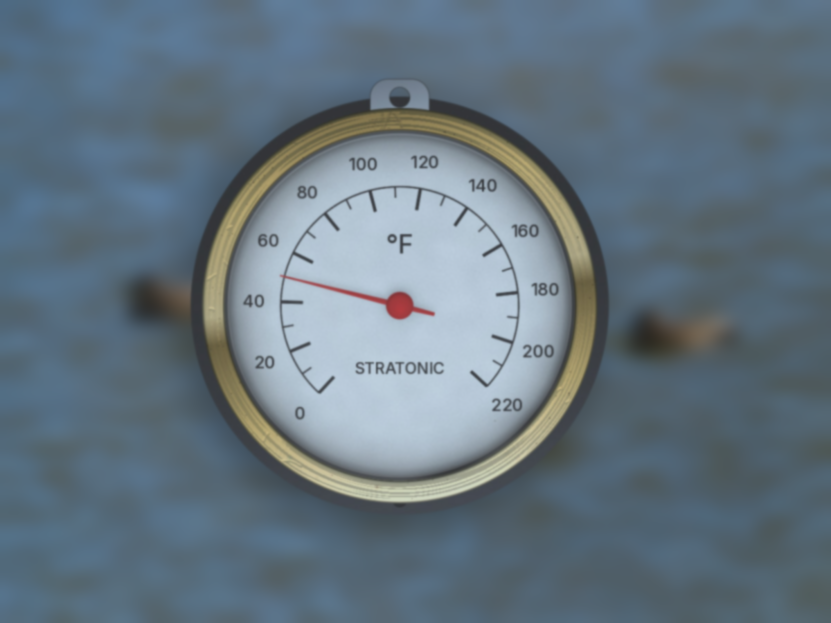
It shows °F 50
